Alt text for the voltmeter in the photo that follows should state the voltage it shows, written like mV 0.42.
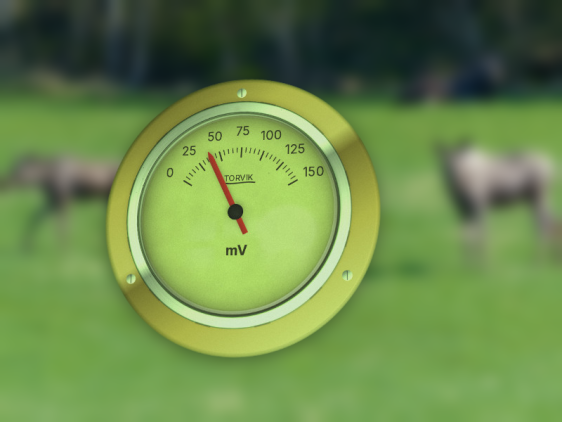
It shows mV 40
